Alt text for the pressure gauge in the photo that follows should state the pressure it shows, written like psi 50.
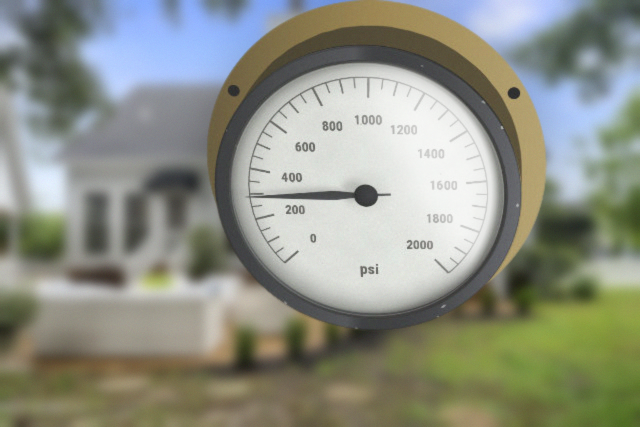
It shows psi 300
